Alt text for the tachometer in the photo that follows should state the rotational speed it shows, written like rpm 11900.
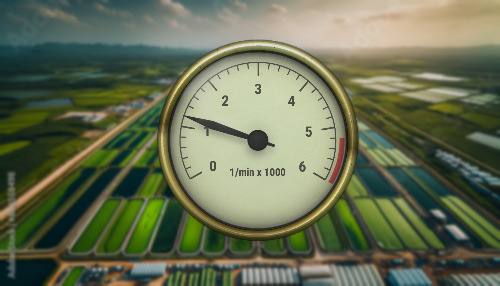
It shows rpm 1200
